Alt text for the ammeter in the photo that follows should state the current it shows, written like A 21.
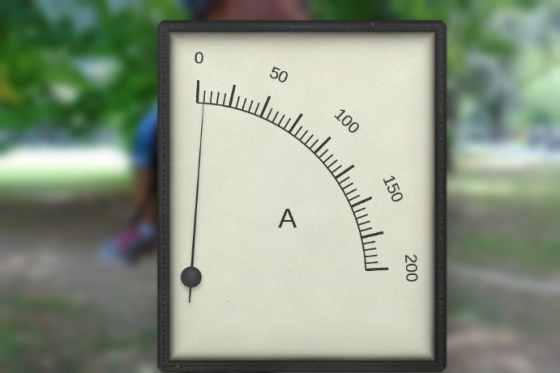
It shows A 5
